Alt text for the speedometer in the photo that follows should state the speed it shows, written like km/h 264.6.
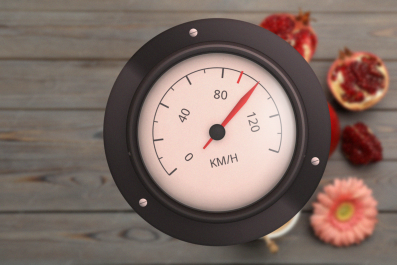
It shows km/h 100
